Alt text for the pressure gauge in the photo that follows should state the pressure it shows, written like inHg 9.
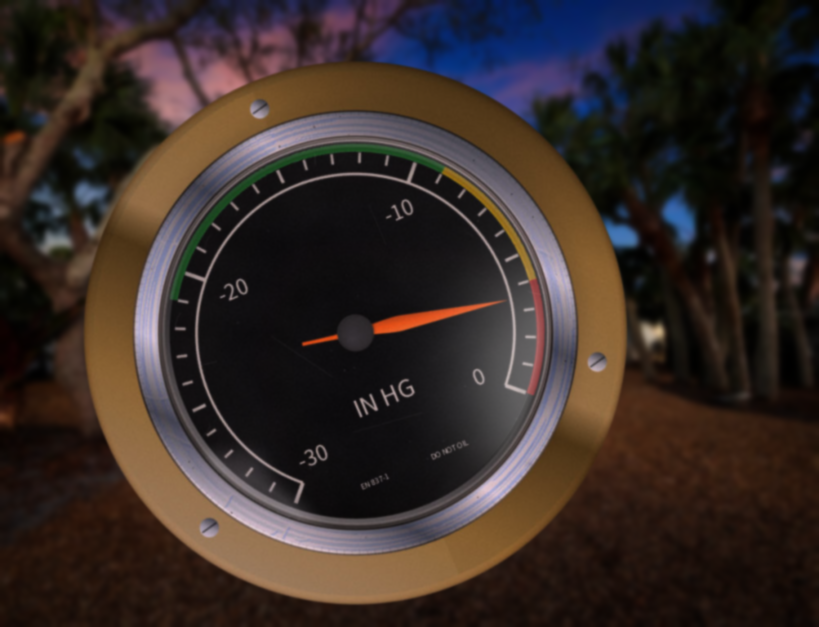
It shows inHg -3.5
